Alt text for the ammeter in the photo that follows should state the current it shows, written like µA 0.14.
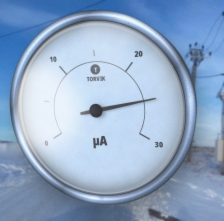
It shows µA 25
